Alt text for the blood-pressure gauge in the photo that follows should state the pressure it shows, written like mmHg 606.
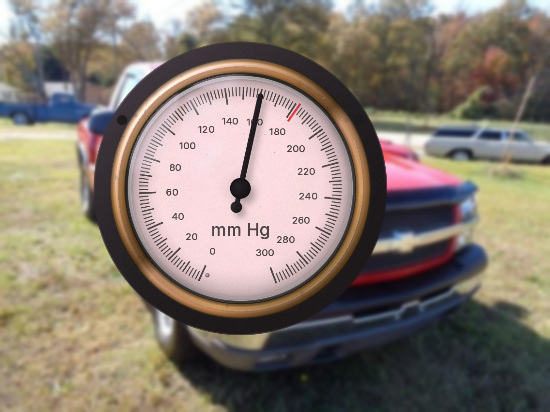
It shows mmHg 160
